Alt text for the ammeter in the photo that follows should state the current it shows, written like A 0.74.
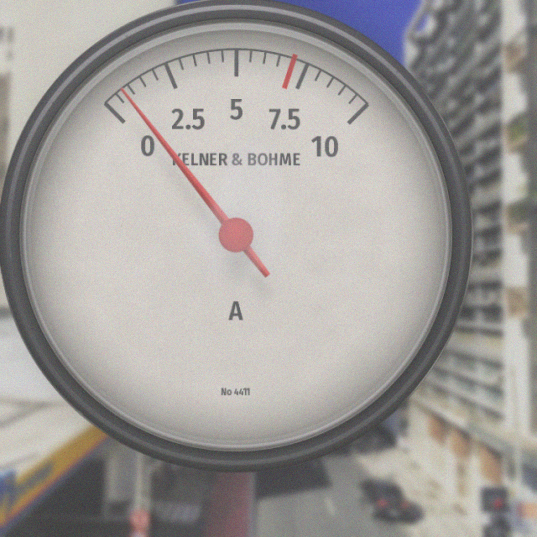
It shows A 0.75
